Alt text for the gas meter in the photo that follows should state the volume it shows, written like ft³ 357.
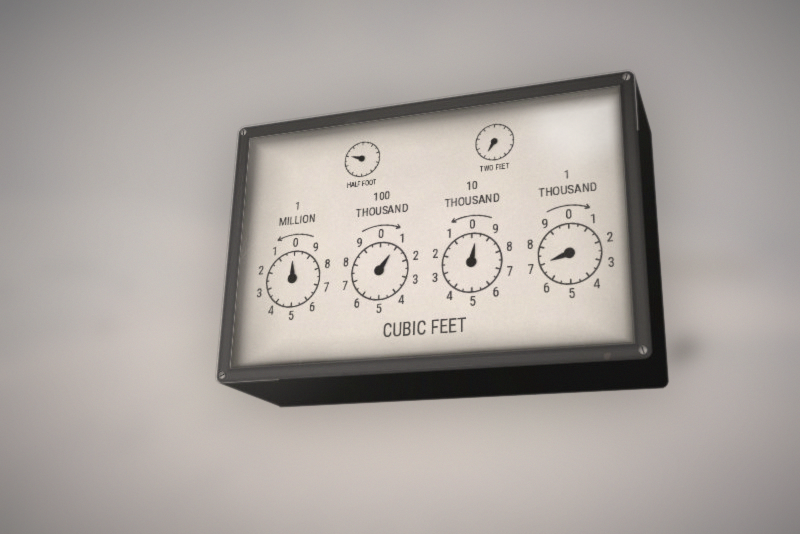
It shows ft³ 9700
